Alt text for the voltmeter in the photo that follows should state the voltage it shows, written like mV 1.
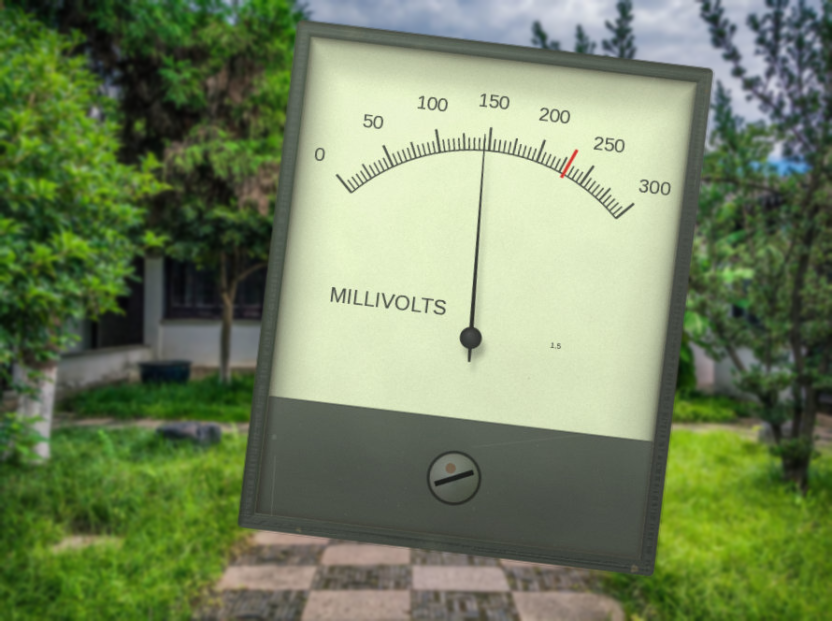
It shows mV 145
